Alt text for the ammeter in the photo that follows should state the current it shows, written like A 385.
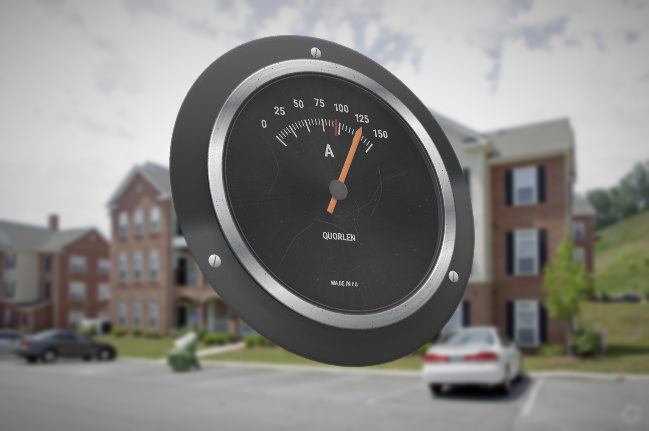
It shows A 125
